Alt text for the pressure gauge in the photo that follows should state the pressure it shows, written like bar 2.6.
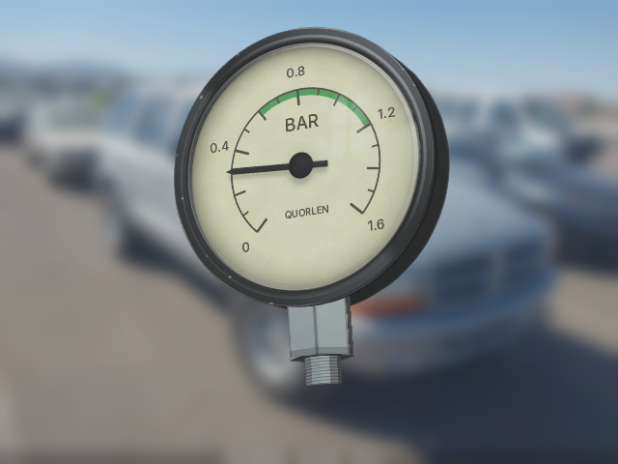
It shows bar 0.3
